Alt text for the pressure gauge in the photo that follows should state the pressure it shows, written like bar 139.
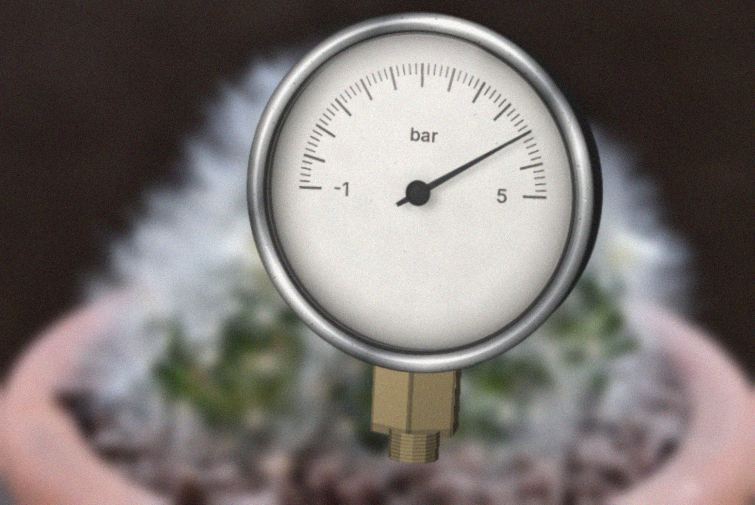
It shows bar 4
